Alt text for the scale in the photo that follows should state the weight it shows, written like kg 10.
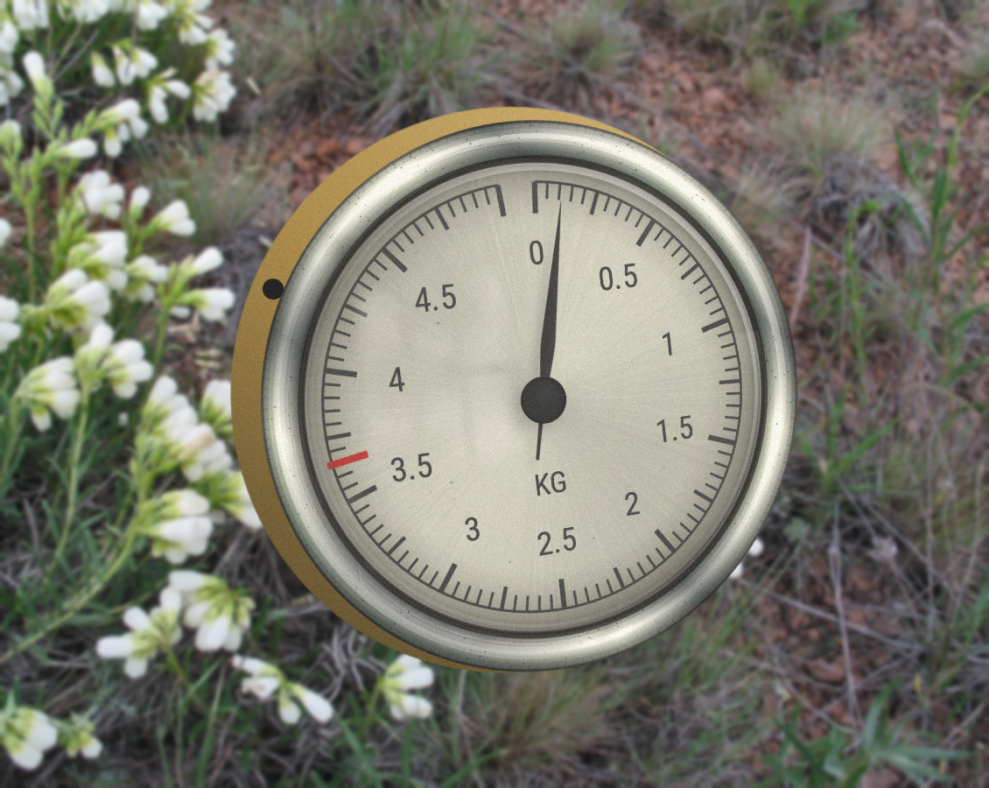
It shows kg 0.1
